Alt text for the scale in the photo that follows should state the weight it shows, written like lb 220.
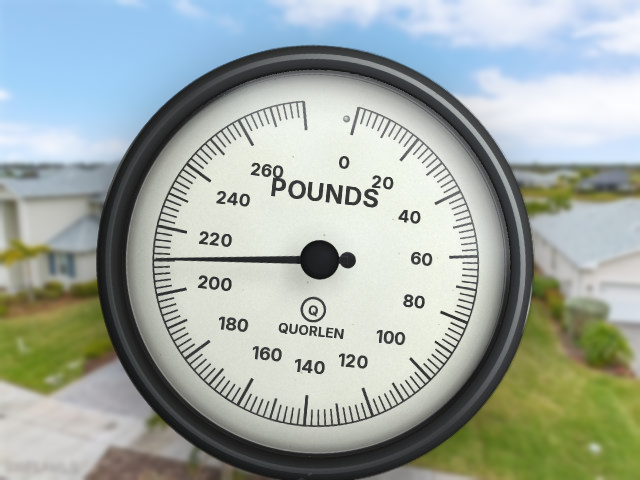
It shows lb 210
